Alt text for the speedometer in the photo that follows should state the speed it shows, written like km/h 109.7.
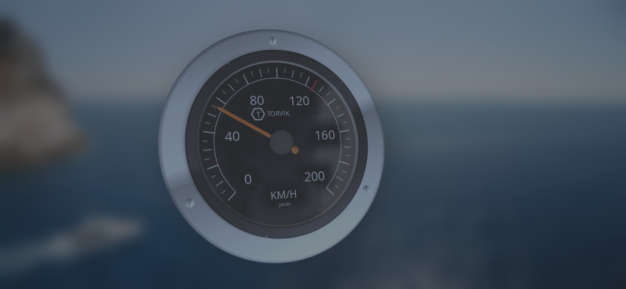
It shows km/h 55
